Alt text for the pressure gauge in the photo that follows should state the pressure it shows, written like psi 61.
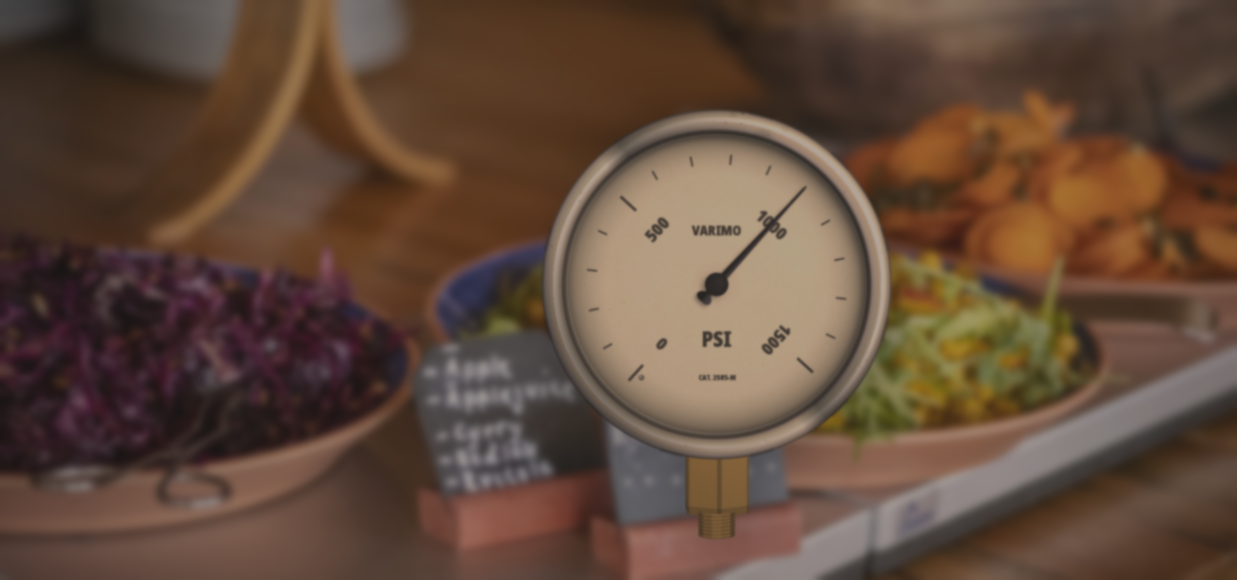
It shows psi 1000
